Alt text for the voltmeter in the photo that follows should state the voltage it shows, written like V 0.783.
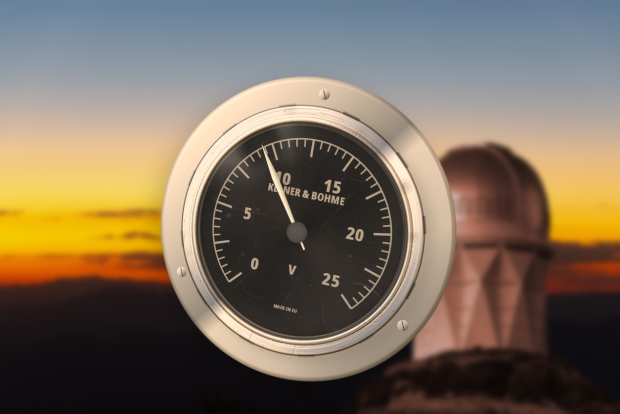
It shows V 9.5
